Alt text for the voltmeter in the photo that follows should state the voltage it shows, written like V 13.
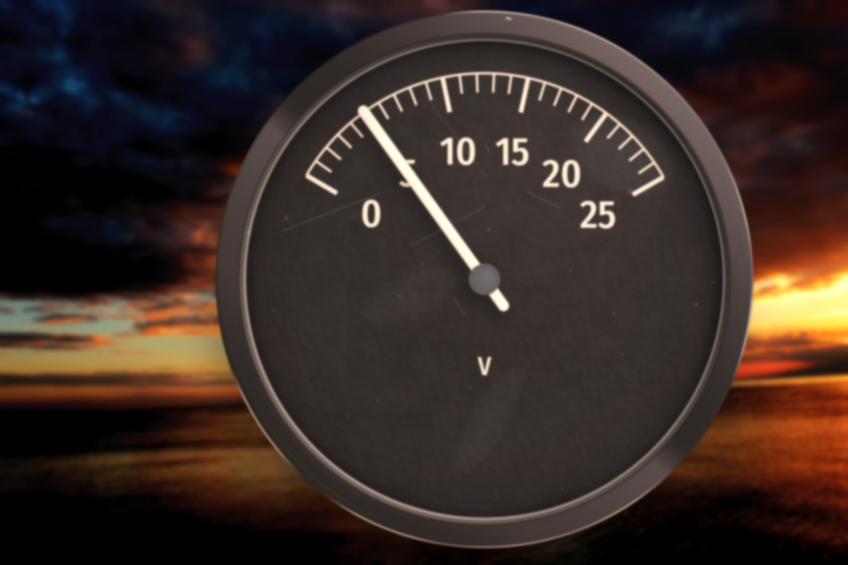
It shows V 5
